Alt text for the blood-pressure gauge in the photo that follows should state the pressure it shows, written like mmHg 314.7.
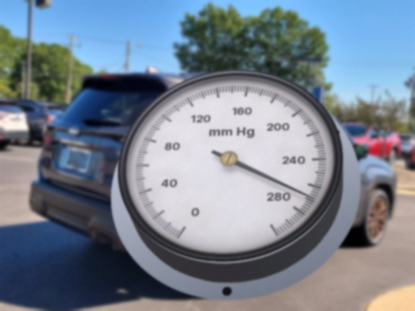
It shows mmHg 270
